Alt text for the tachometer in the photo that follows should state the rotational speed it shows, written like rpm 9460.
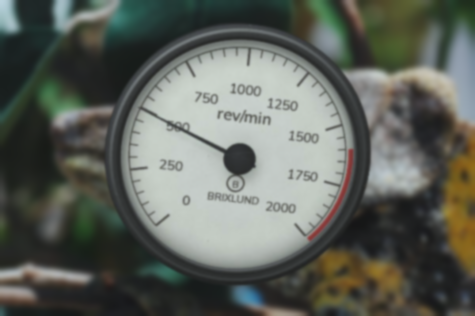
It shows rpm 500
